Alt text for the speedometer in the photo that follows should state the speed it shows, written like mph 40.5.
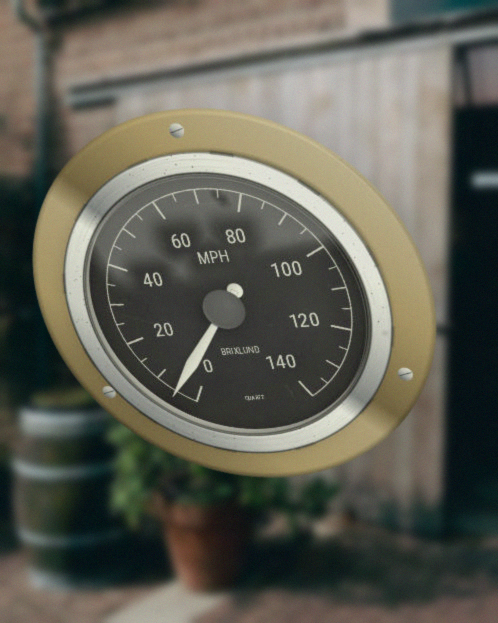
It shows mph 5
